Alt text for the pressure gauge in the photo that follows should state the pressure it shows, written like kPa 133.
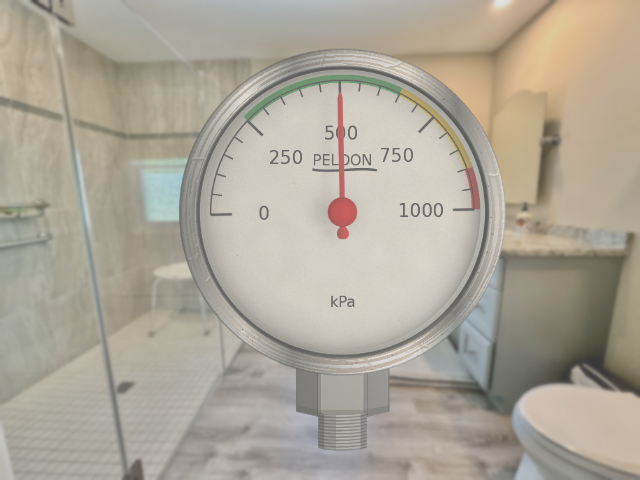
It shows kPa 500
